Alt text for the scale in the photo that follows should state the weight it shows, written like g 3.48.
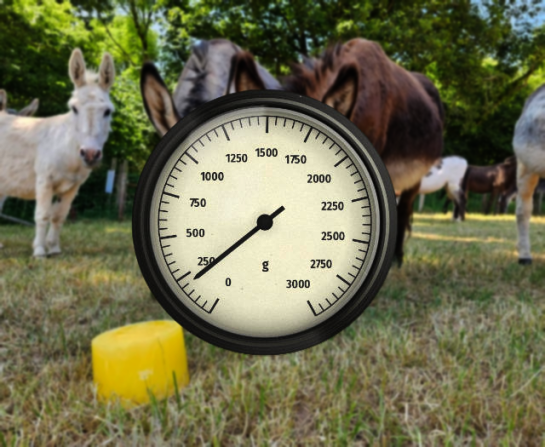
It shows g 200
